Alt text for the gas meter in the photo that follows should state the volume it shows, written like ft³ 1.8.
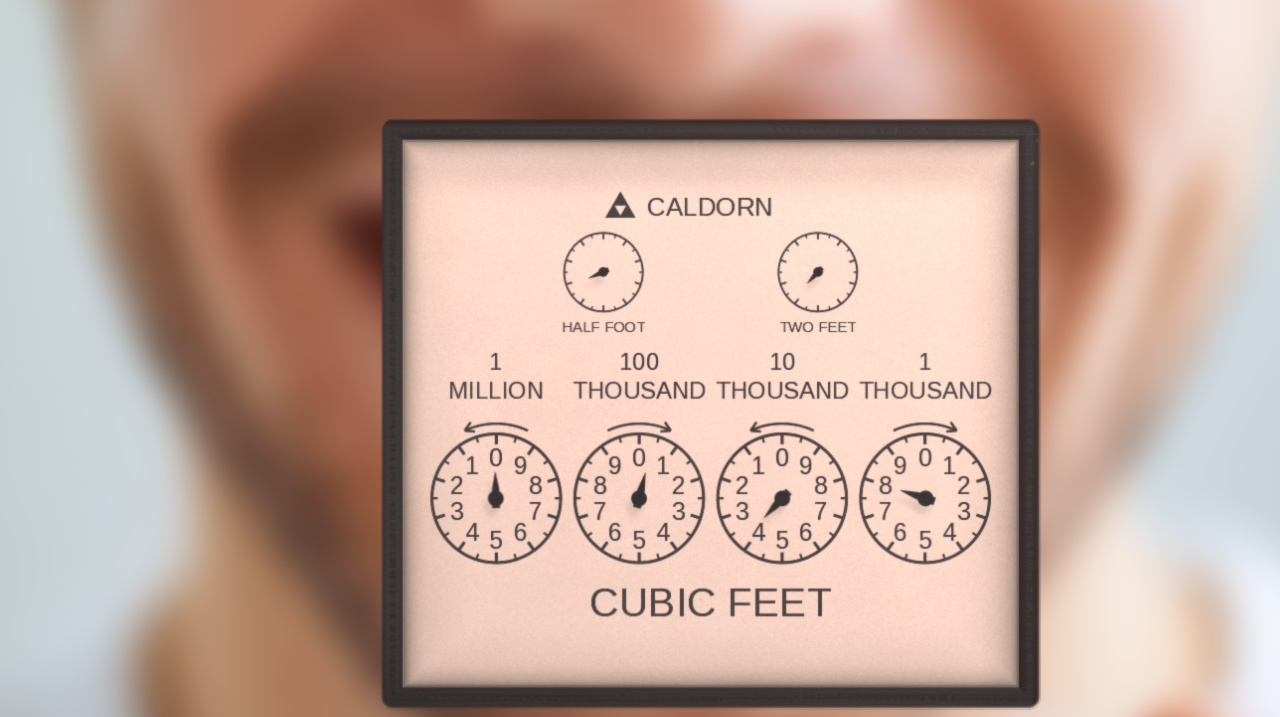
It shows ft³ 3800
